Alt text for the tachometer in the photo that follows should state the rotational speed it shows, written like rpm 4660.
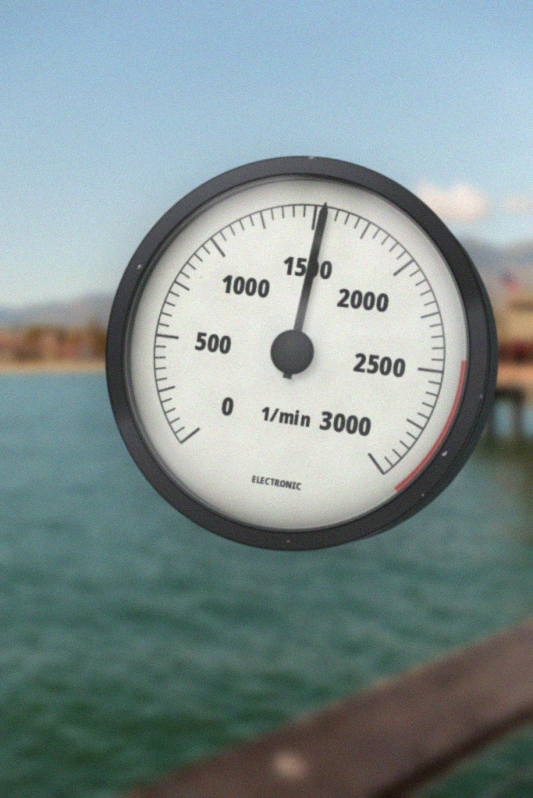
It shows rpm 1550
